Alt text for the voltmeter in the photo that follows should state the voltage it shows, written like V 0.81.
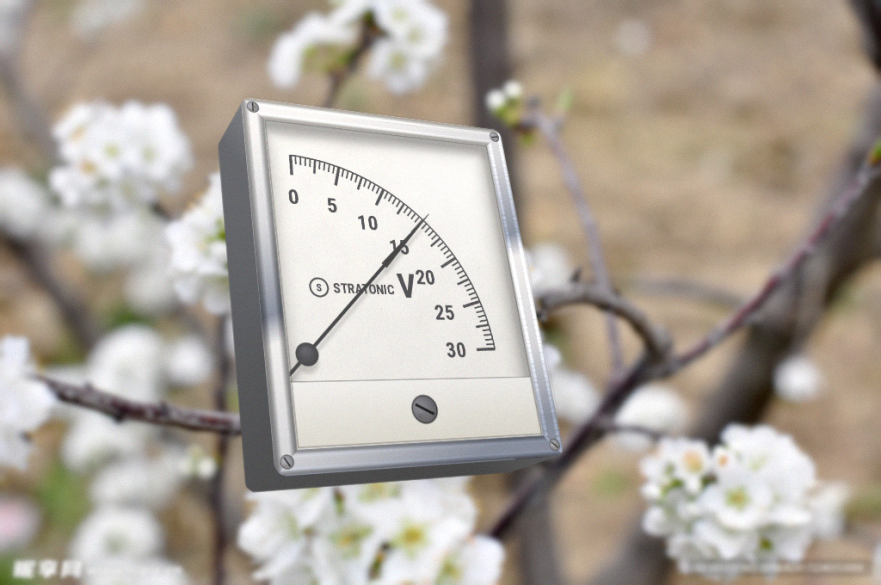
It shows V 15
